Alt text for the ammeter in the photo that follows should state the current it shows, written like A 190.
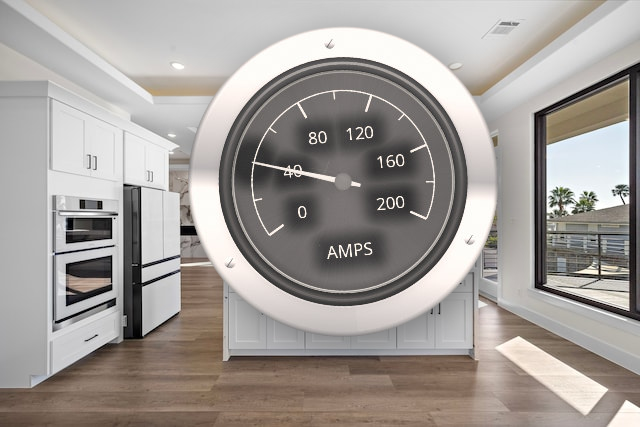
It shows A 40
